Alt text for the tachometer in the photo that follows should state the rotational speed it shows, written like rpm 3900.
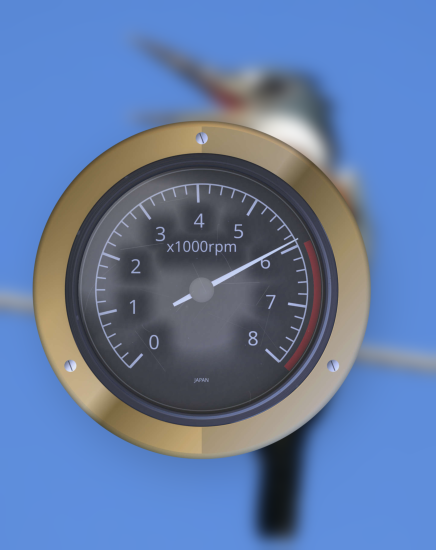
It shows rpm 5900
